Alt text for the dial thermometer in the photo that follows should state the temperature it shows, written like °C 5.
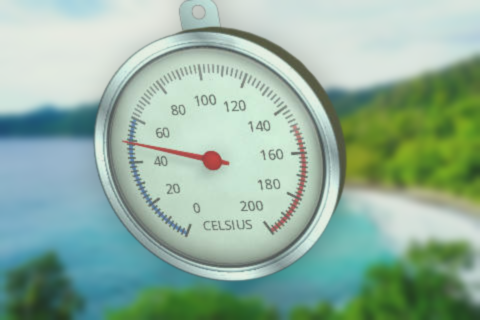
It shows °C 50
